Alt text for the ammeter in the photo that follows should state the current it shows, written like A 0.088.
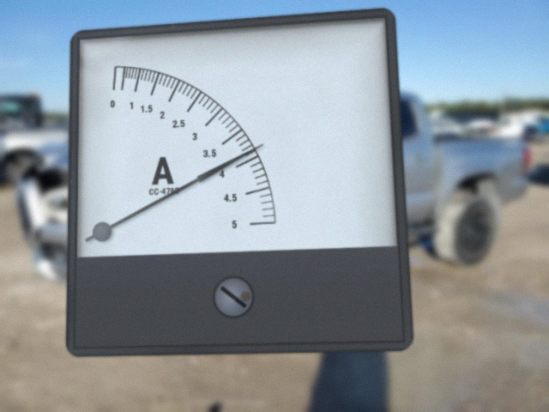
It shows A 3.9
